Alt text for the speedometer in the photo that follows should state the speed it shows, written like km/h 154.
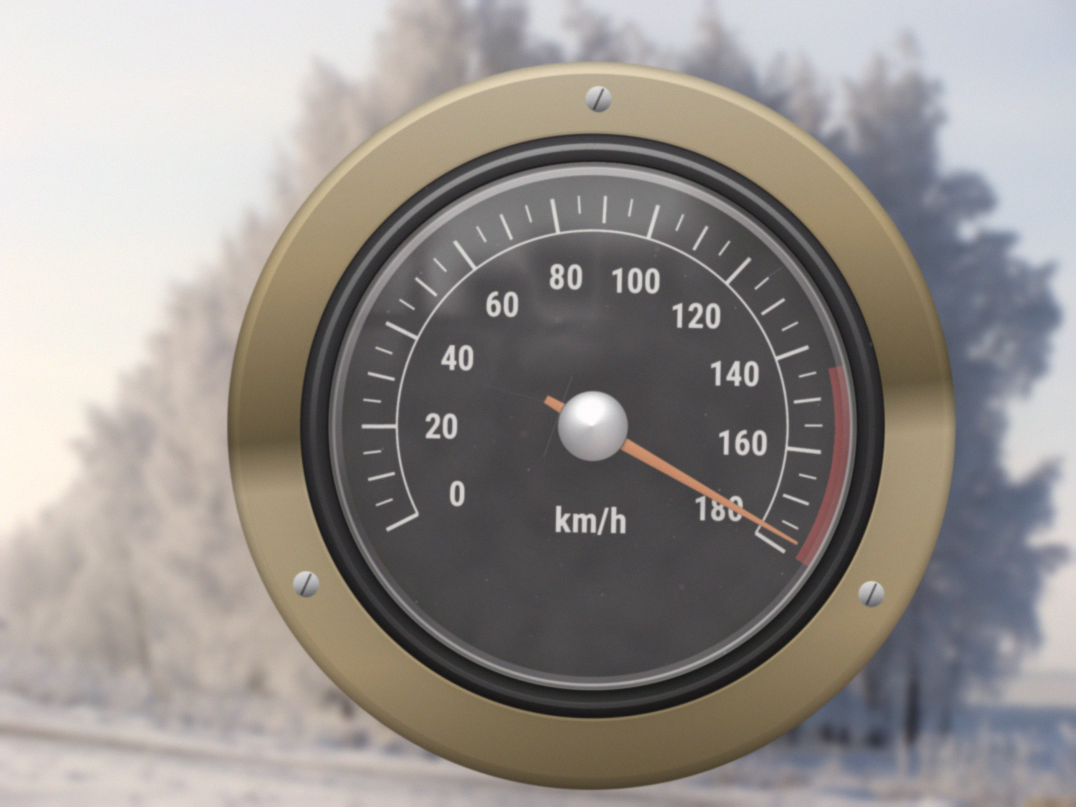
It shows km/h 177.5
